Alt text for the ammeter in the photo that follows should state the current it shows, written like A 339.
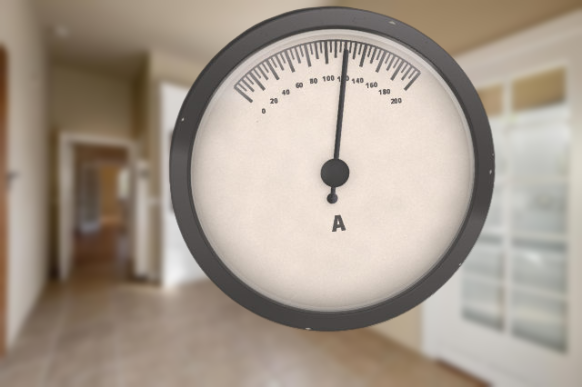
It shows A 120
